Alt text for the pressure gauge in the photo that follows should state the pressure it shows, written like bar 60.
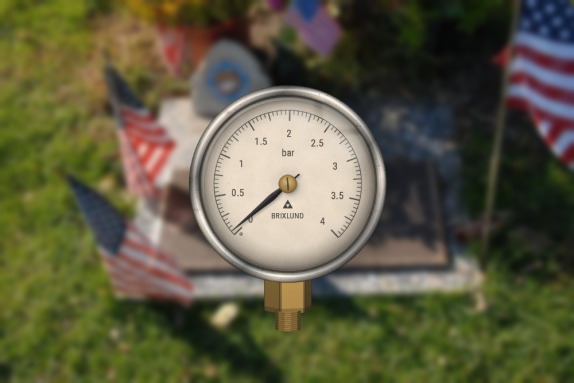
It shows bar 0.05
